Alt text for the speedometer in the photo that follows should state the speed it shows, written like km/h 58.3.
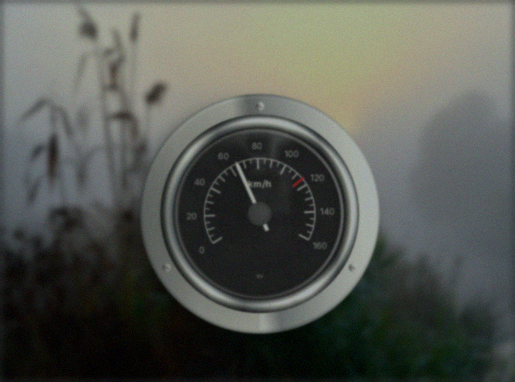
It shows km/h 65
